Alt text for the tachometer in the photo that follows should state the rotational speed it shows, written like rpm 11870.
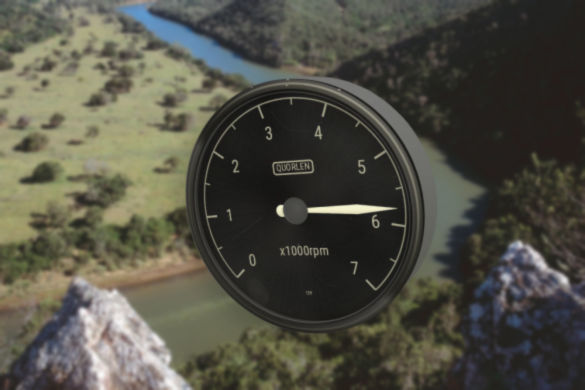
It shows rpm 5750
